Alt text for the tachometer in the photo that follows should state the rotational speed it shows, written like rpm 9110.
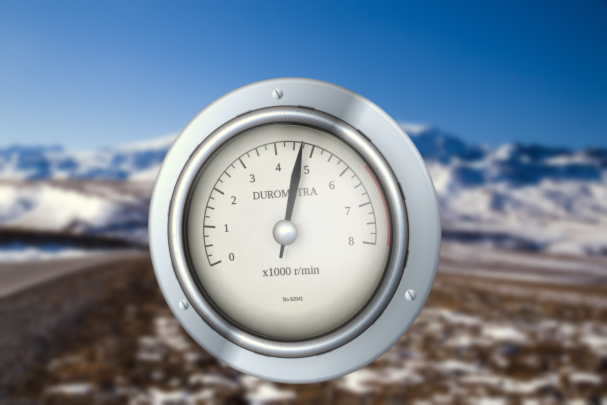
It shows rpm 4750
